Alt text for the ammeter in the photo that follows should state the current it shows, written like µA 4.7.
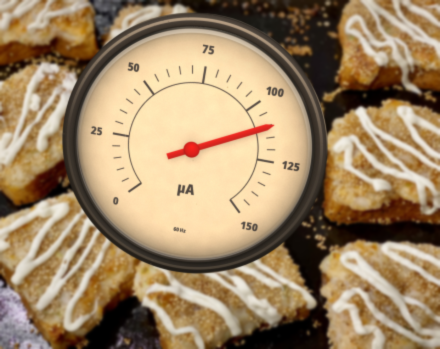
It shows µA 110
